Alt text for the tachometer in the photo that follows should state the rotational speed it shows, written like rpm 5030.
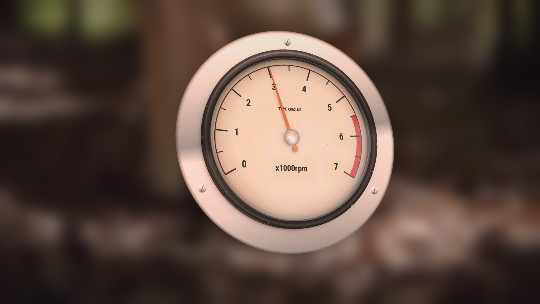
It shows rpm 3000
